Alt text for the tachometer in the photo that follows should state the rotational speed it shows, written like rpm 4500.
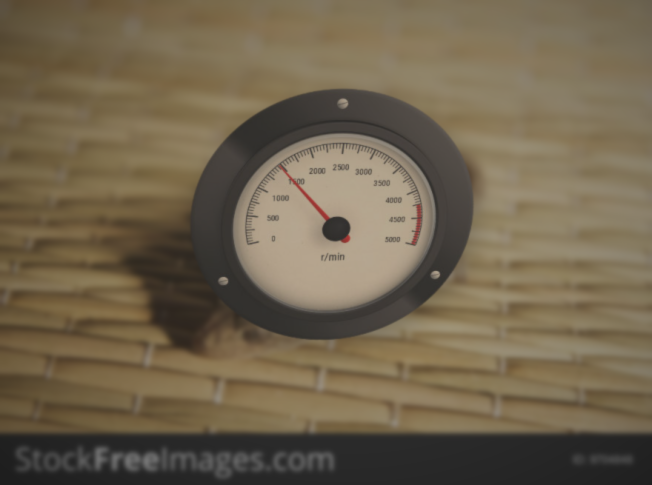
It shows rpm 1500
